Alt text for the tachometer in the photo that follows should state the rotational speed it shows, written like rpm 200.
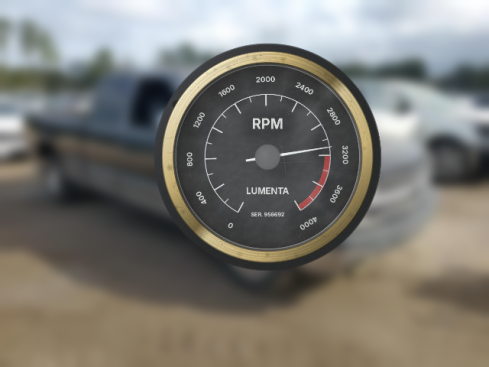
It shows rpm 3100
